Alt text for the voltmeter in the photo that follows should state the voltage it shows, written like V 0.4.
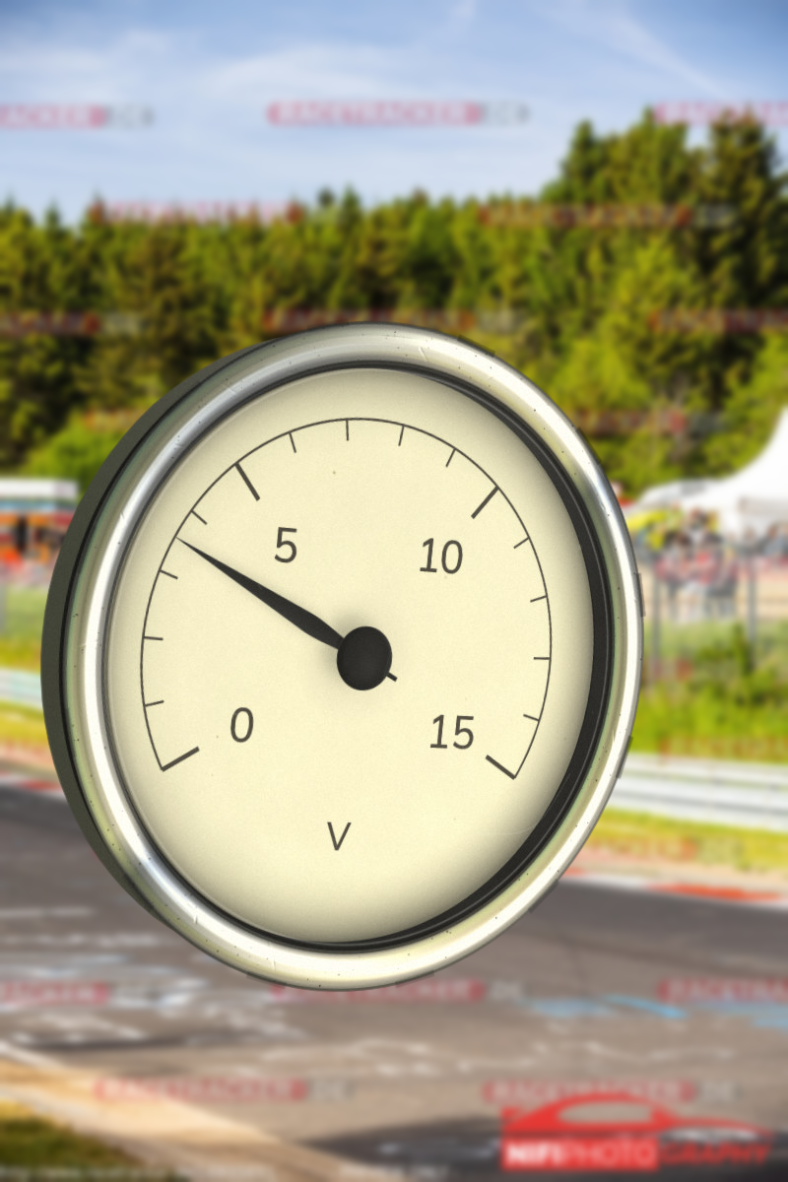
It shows V 3.5
